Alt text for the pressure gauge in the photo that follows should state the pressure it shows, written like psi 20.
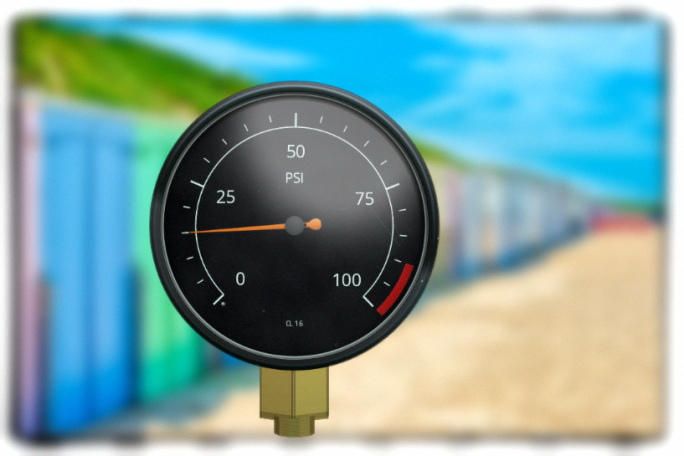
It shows psi 15
